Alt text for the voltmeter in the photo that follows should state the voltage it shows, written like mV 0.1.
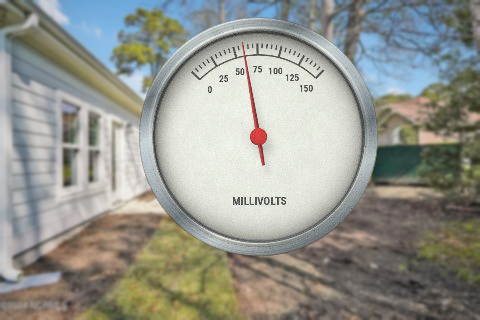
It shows mV 60
